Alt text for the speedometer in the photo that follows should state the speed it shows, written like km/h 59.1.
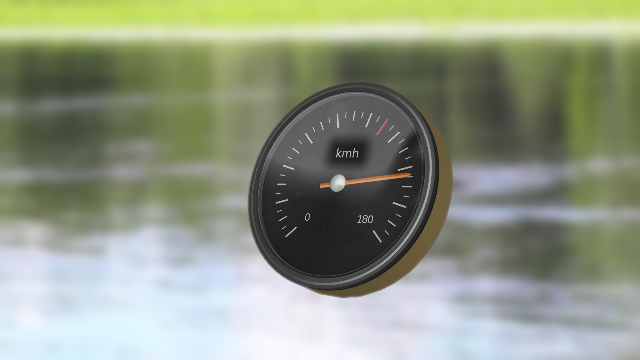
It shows km/h 145
